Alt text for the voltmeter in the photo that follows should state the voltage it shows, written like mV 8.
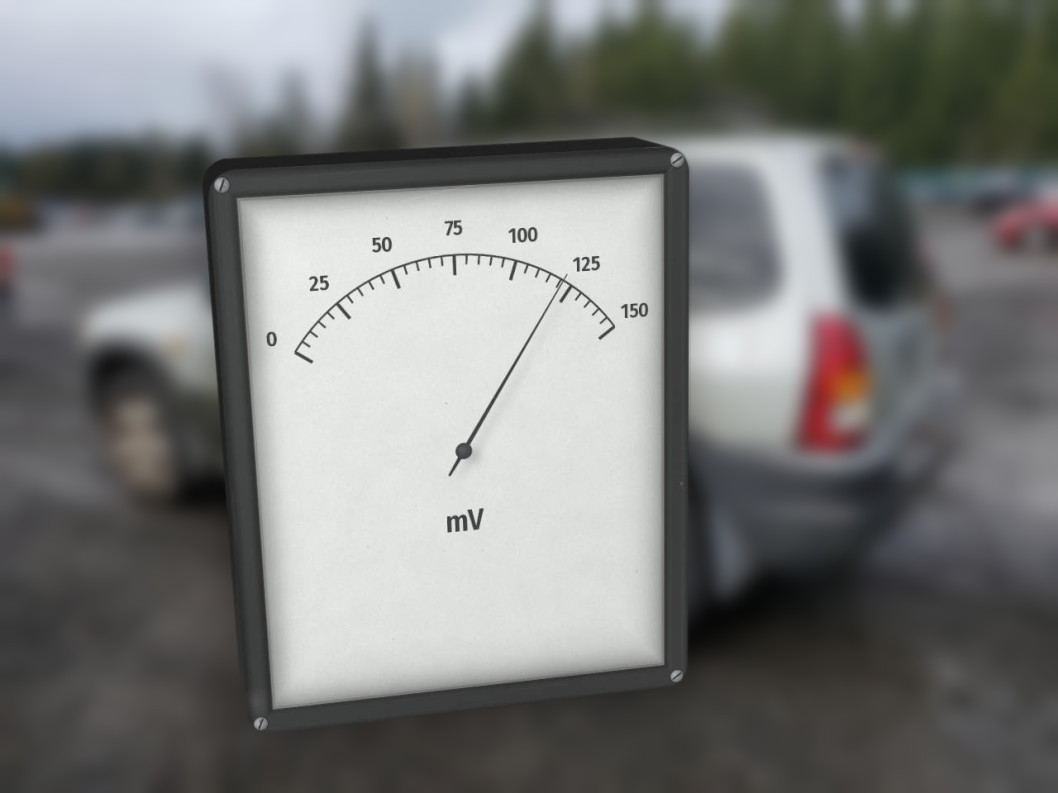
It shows mV 120
